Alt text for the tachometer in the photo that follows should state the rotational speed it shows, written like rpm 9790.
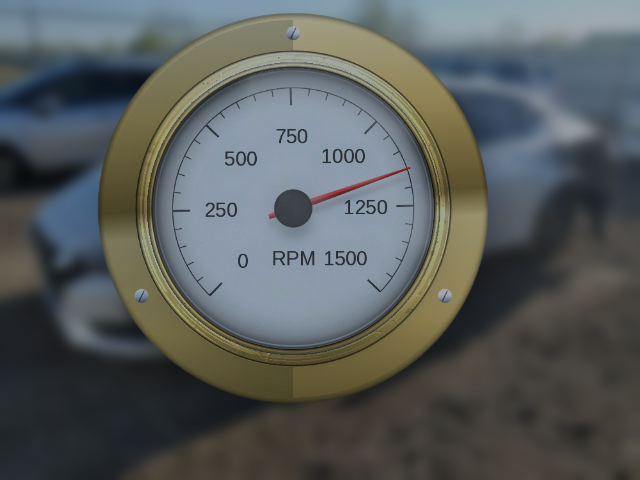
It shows rpm 1150
